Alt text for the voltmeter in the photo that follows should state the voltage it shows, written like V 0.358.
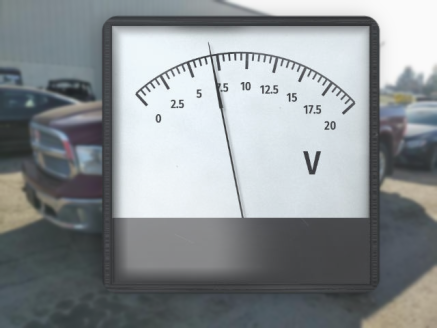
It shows V 7
